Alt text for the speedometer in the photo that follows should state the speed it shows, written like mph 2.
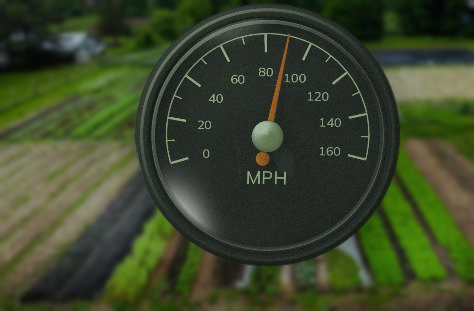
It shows mph 90
